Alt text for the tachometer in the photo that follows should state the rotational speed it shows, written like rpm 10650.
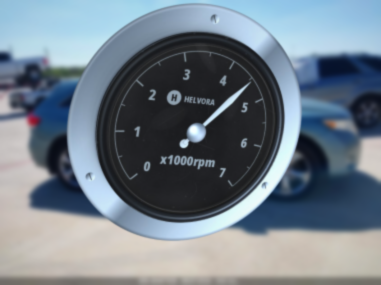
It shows rpm 4500
